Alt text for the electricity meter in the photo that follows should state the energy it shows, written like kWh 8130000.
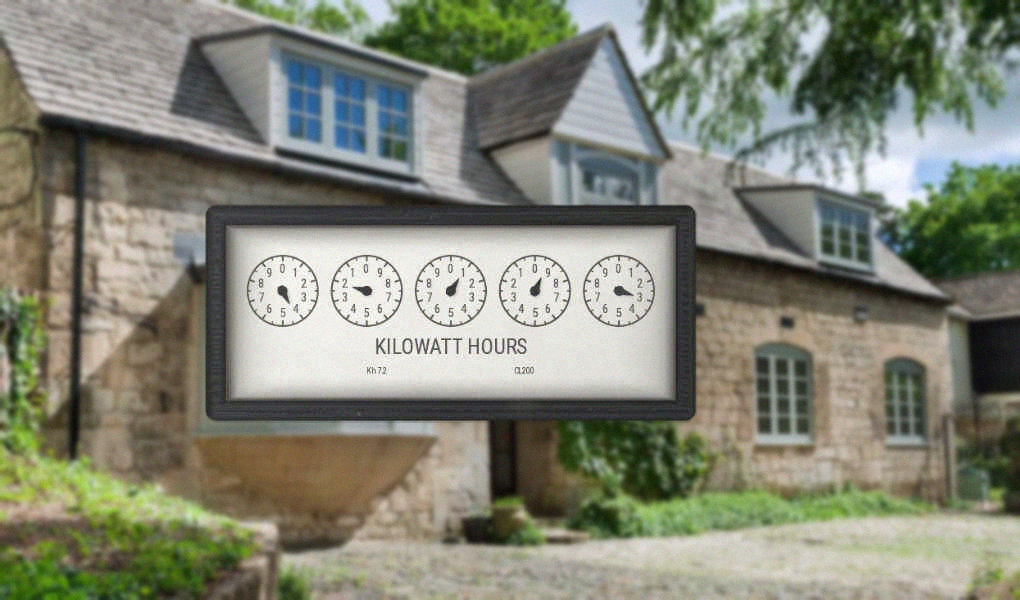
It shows kWh 42093
